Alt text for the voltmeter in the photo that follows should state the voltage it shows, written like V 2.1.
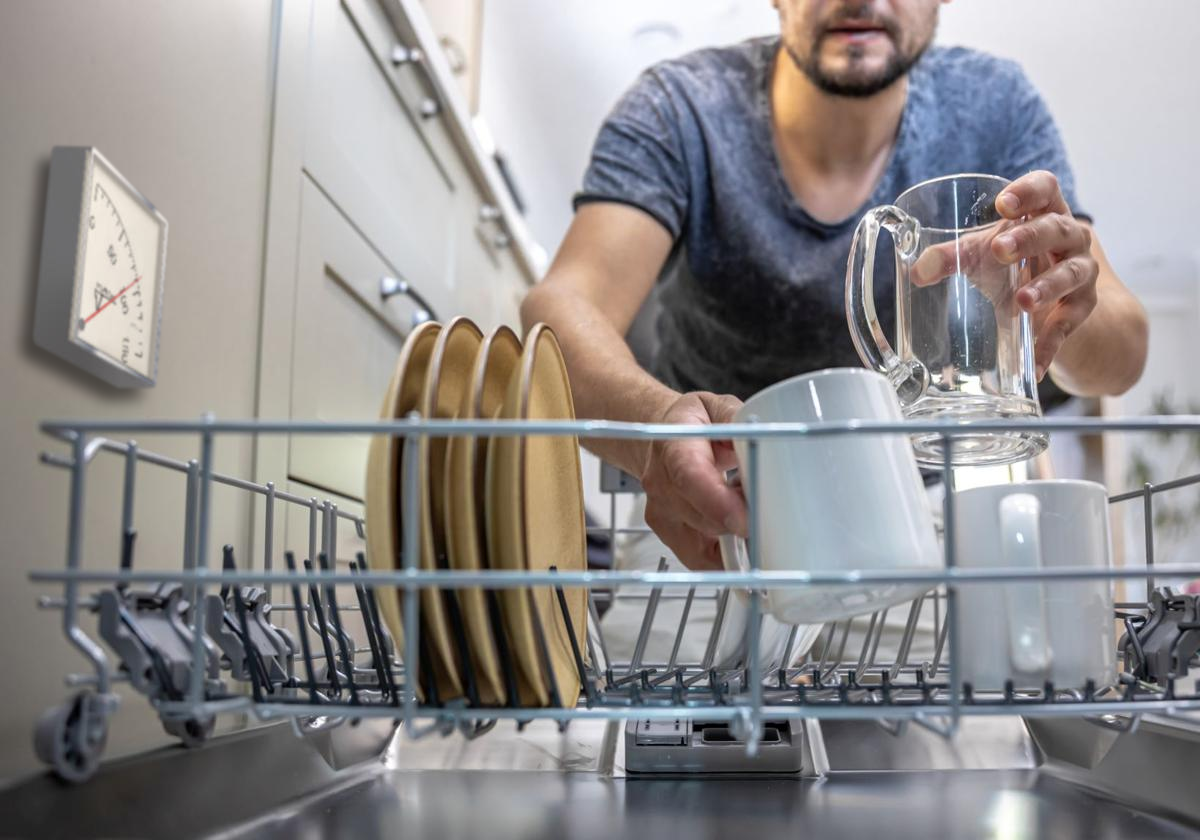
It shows V 90
